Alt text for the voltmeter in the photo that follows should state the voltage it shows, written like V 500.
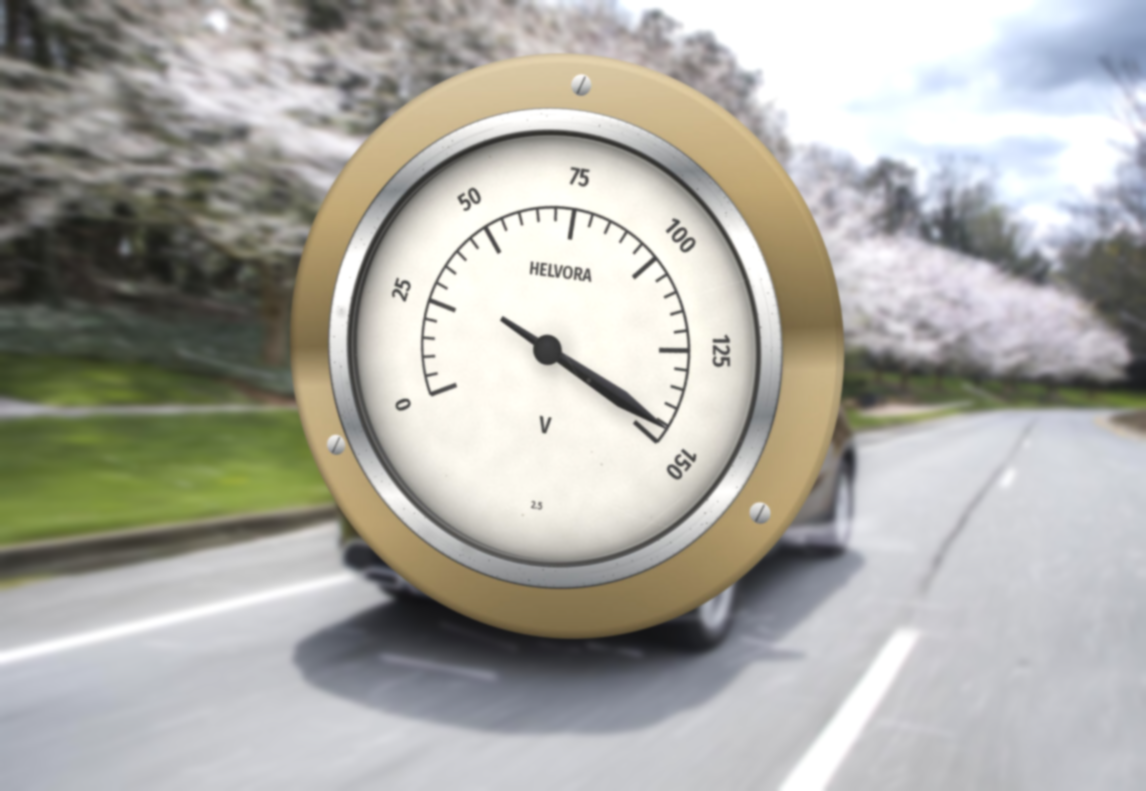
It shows V 145
